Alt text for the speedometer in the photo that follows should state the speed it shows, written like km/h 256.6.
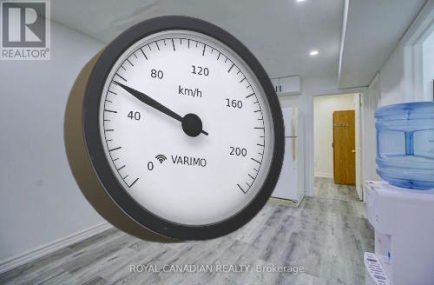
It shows km/h 55
